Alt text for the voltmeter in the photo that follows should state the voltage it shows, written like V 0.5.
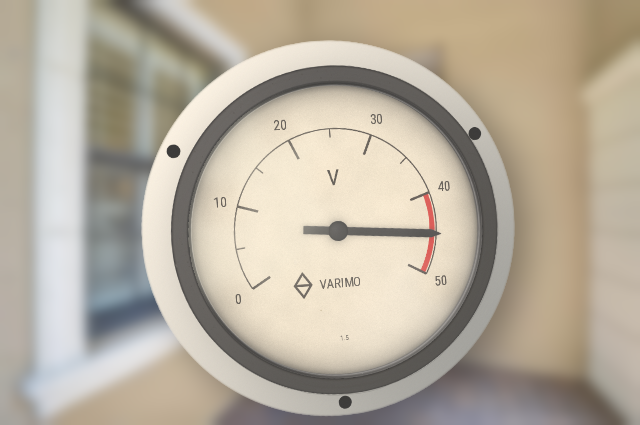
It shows V 45
